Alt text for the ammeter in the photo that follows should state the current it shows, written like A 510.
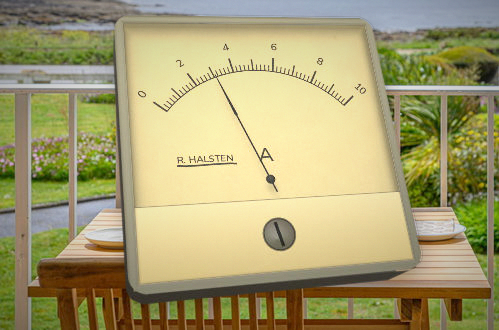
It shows A 3
